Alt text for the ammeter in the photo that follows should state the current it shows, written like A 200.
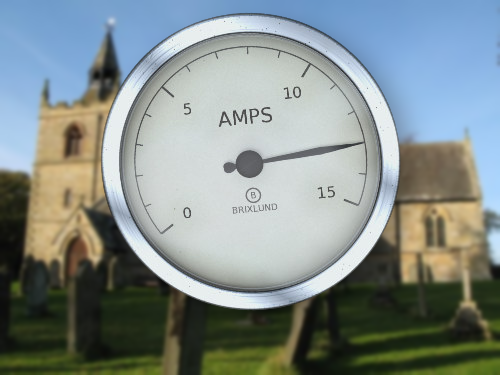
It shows A 13
